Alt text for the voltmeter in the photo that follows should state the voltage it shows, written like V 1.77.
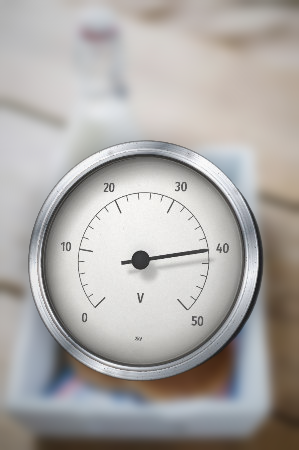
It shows V 40
